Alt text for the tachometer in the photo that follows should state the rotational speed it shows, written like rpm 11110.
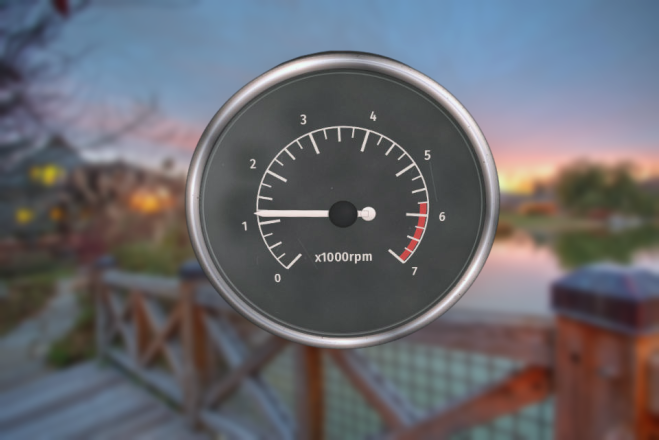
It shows rpm 1250
